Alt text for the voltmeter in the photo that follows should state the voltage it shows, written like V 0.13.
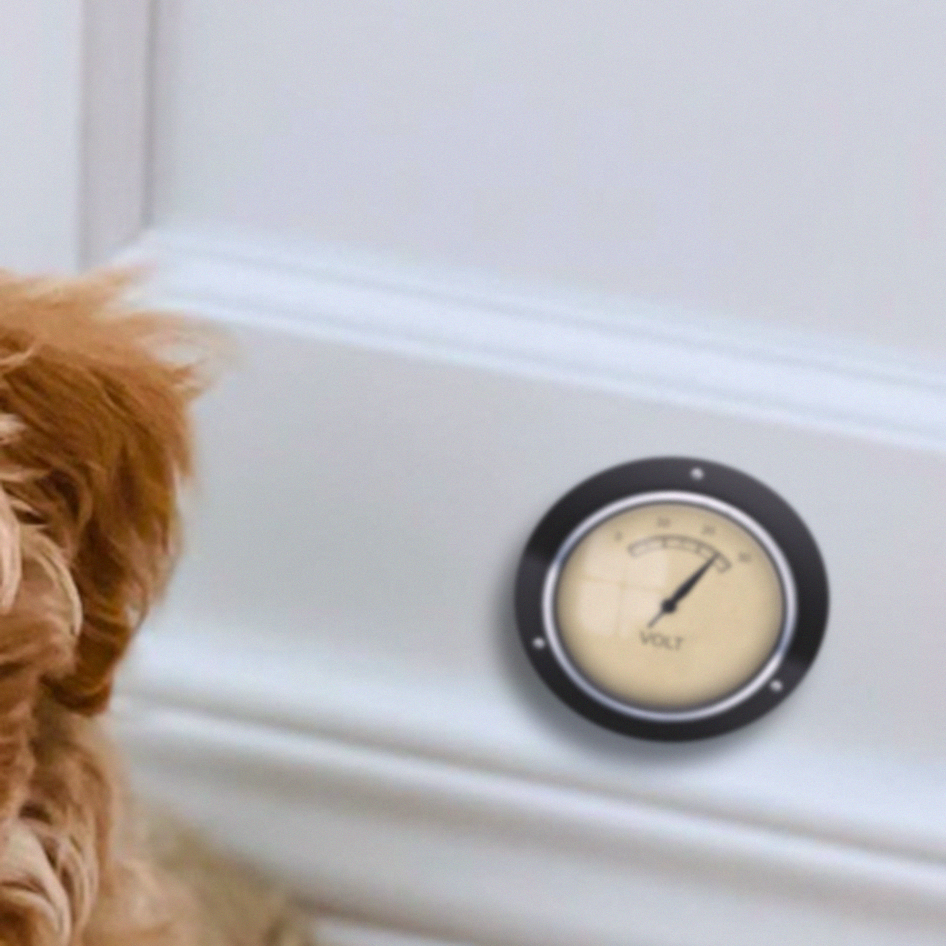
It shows V 25
